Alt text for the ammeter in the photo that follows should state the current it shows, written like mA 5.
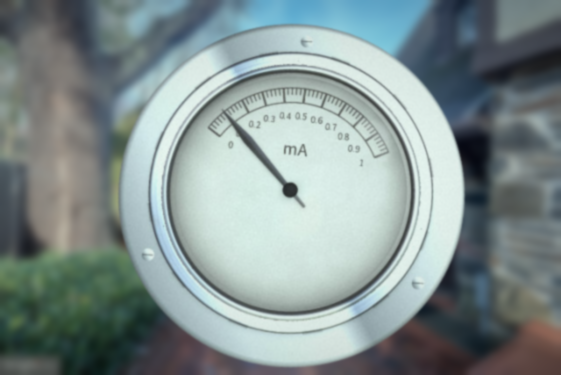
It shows mA 0.1
